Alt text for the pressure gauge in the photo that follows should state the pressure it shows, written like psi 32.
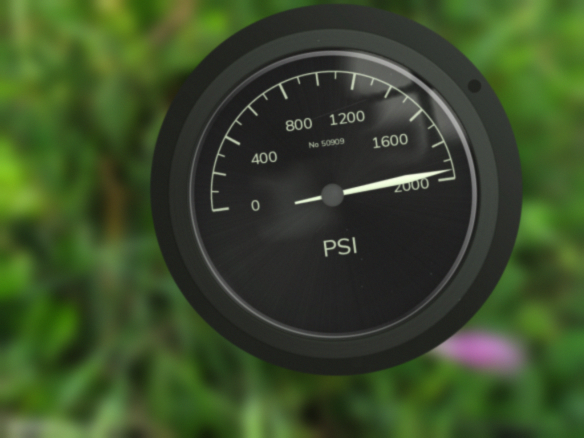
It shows psi 1950
